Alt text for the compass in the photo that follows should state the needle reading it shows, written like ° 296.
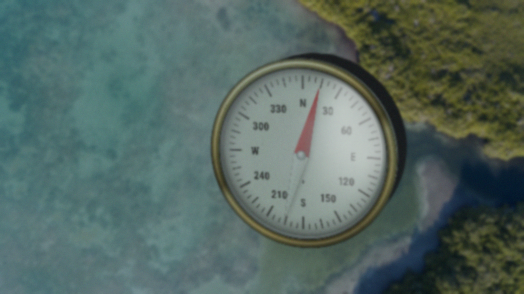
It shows ° 15
